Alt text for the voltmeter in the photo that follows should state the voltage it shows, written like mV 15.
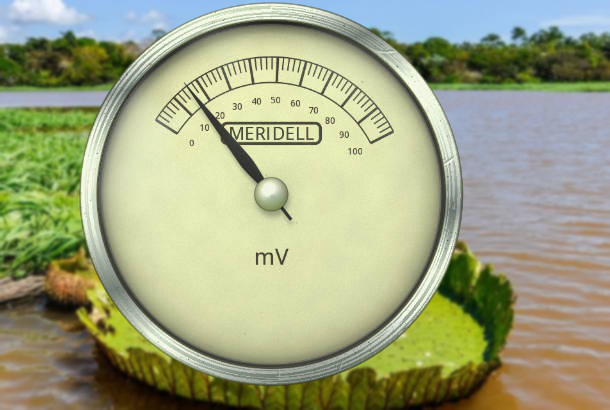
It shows mV 16
